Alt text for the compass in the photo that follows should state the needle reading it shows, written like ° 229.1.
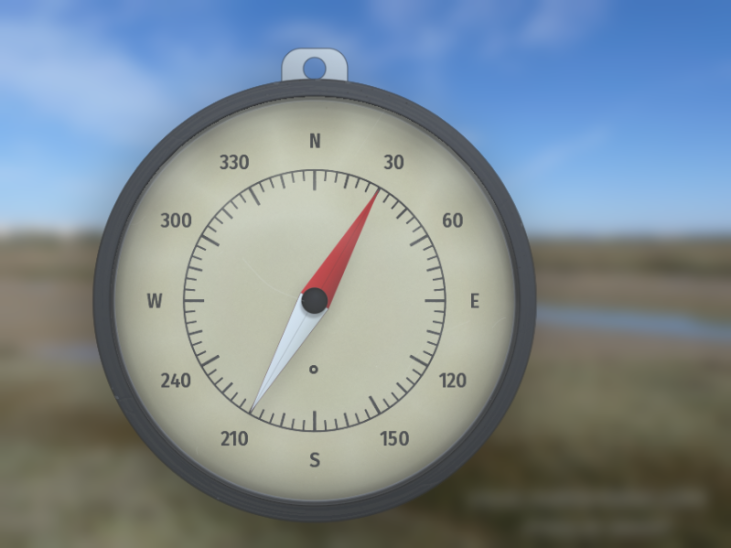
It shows ° 30
